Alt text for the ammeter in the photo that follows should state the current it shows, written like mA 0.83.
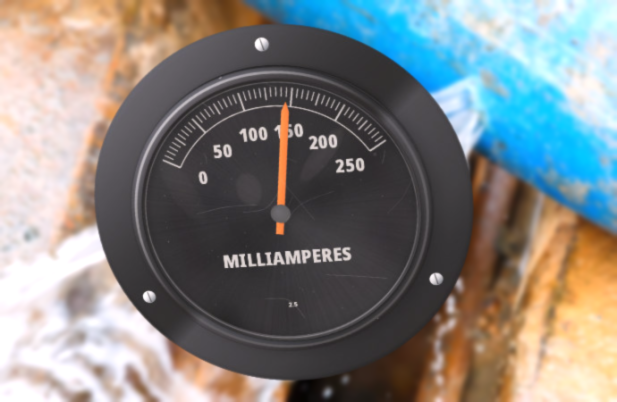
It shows mA 145
